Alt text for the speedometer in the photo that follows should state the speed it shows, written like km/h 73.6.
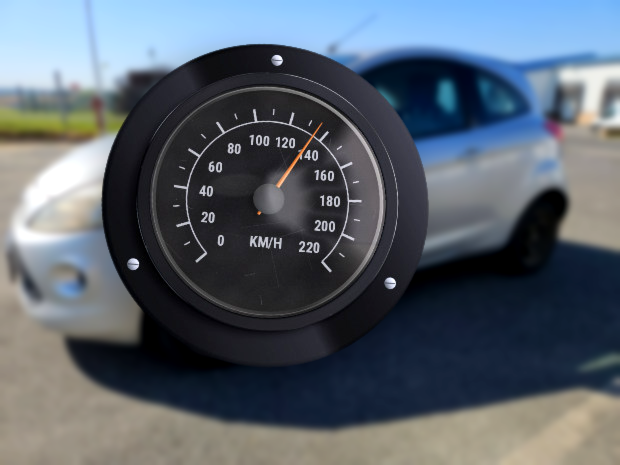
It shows km/h 135
